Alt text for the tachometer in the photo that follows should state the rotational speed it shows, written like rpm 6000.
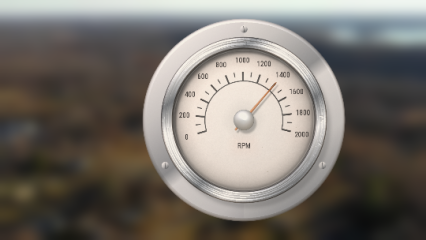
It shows rpm 1400
